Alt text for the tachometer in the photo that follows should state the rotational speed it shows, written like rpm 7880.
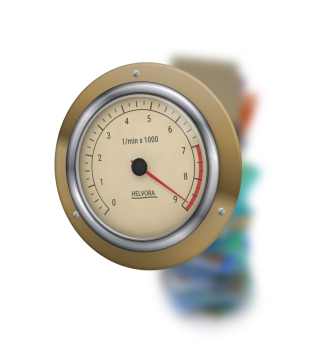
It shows rpm 8750
